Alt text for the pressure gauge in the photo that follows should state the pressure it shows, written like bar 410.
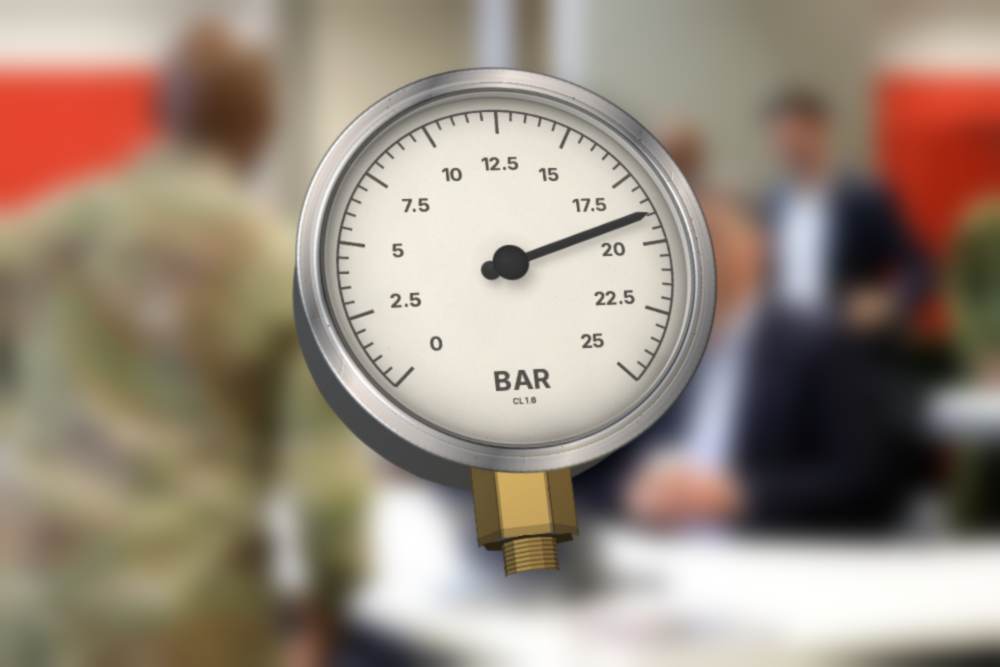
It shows bar 19
